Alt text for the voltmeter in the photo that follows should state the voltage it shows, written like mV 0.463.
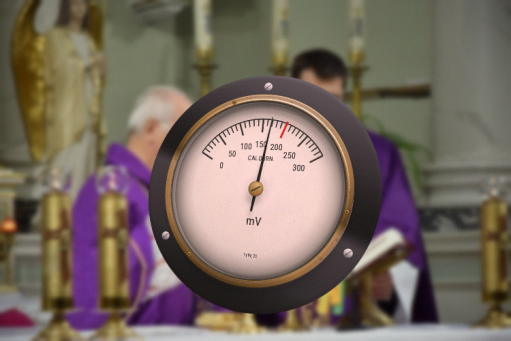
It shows mV 170
